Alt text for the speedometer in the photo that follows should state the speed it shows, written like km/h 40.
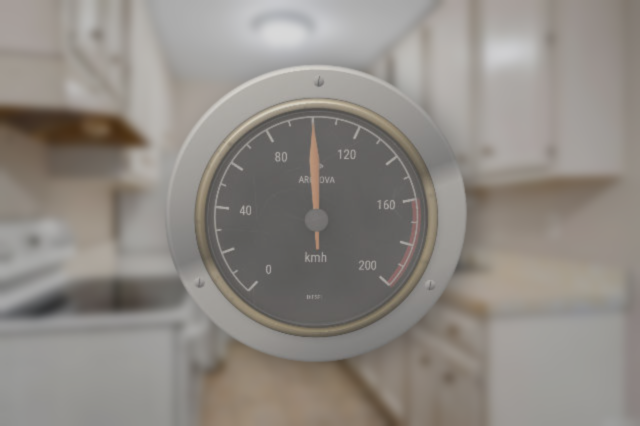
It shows km/h 100
